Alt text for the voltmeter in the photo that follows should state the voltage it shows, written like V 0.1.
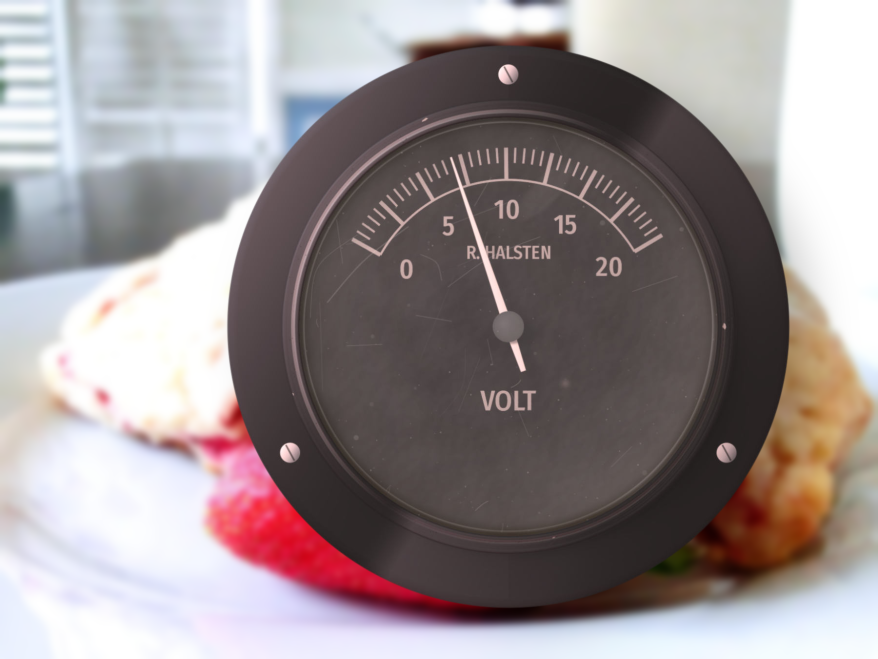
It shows V 7
